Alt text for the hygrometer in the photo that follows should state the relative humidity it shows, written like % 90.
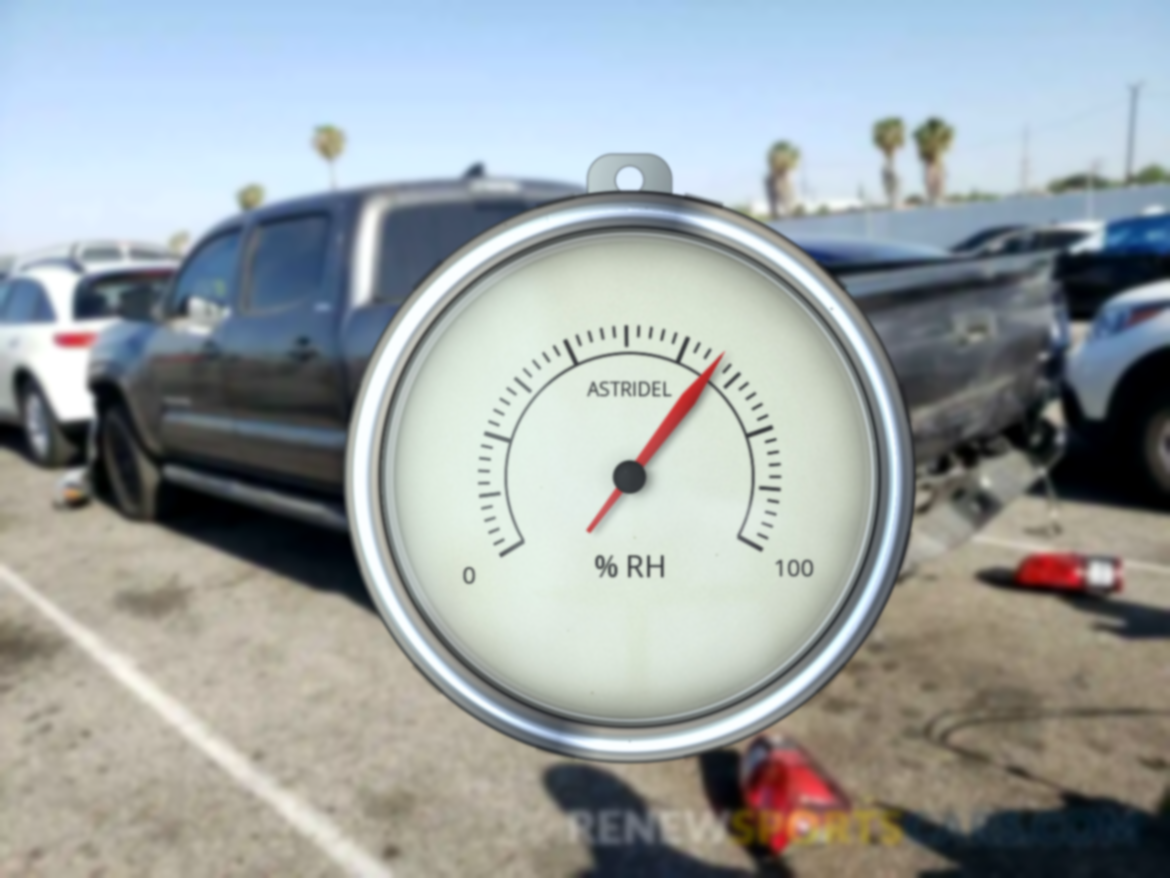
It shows % 66
